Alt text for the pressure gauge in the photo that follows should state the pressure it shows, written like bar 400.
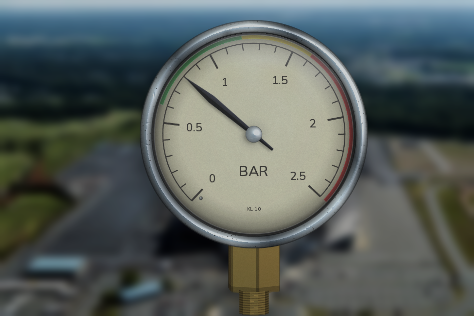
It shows bar 0.8
